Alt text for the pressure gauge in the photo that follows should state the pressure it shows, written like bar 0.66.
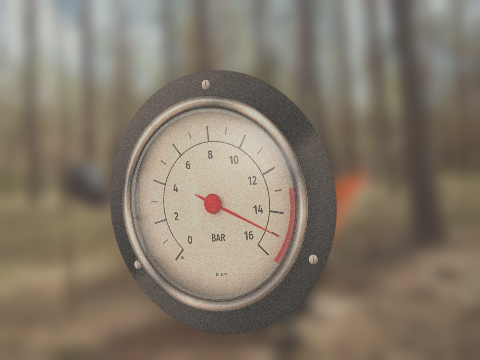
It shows bar 15
